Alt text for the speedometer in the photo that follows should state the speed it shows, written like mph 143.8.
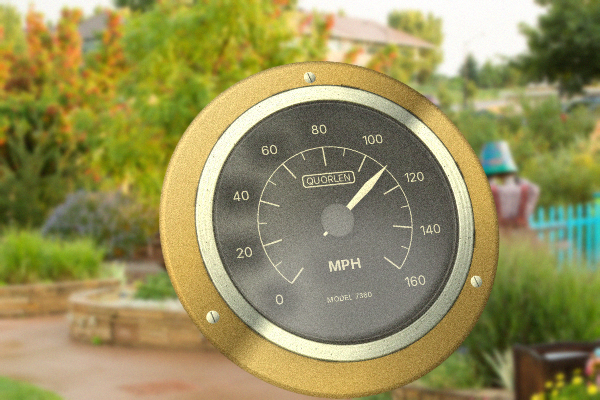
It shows mph 110
